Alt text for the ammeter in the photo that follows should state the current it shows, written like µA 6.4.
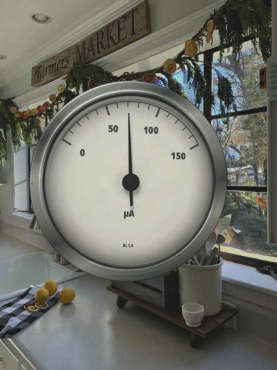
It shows µA 70
